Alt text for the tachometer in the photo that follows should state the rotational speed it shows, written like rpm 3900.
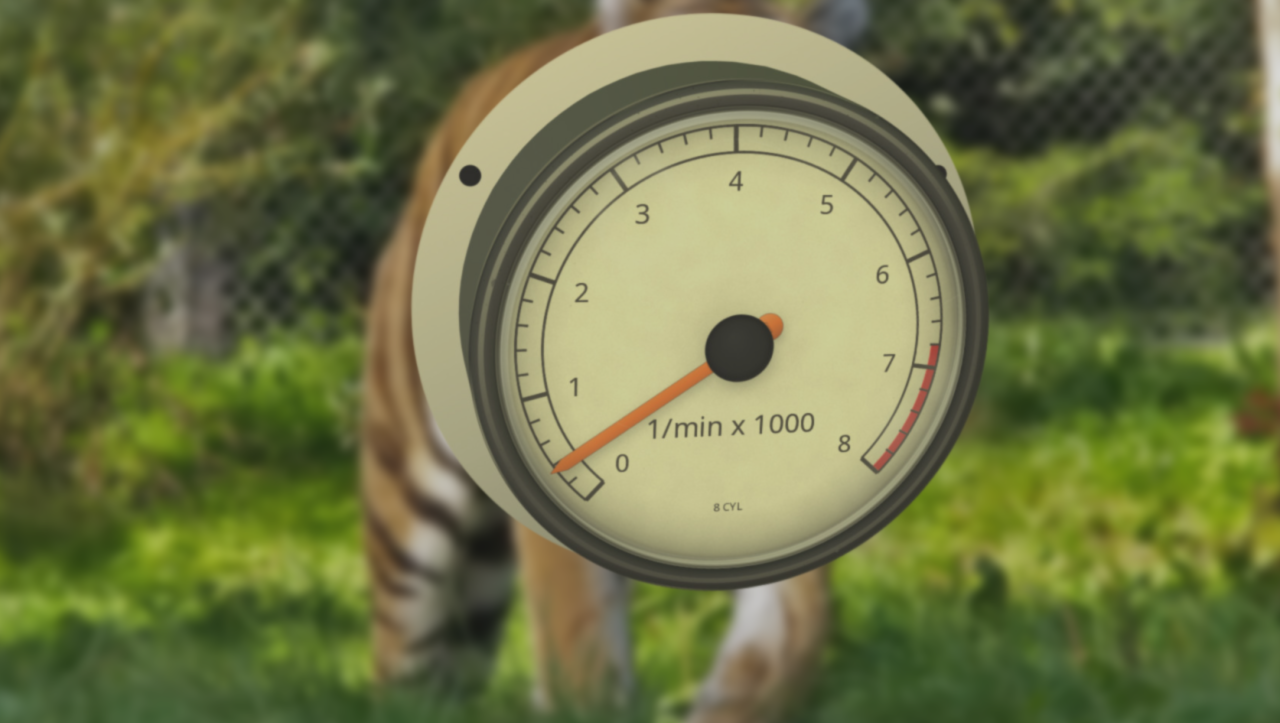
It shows rpm 400
